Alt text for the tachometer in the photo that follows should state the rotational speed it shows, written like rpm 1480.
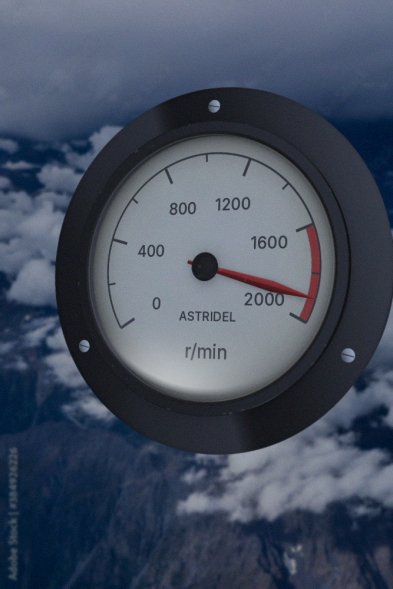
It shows rpm 1900
